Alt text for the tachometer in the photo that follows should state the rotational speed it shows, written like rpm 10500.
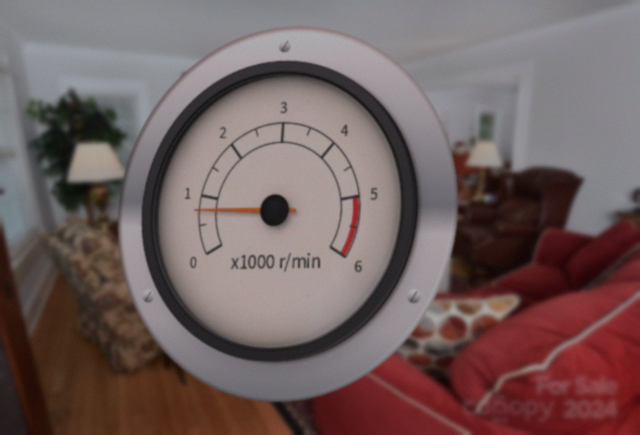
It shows rpm 750
